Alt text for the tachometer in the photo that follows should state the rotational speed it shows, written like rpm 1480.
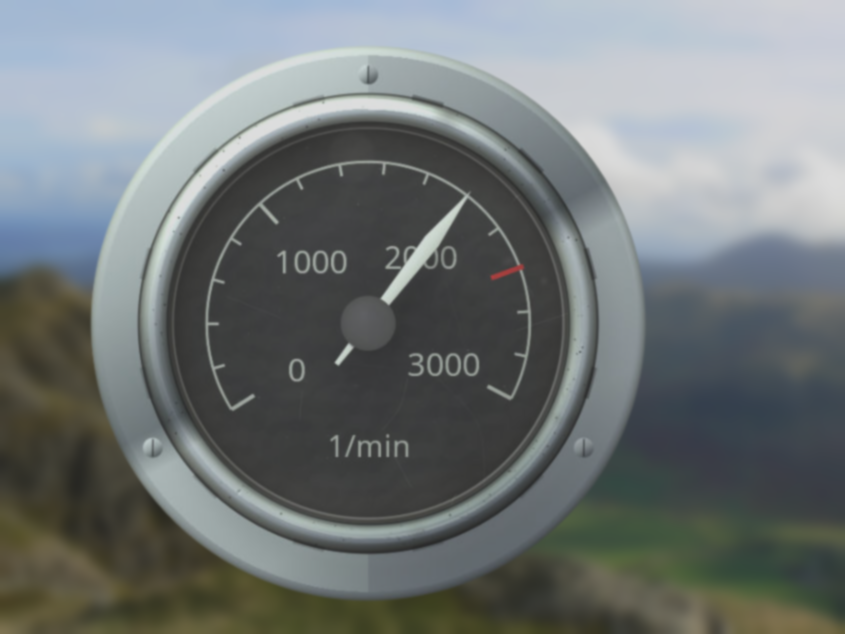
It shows rpm 2000
